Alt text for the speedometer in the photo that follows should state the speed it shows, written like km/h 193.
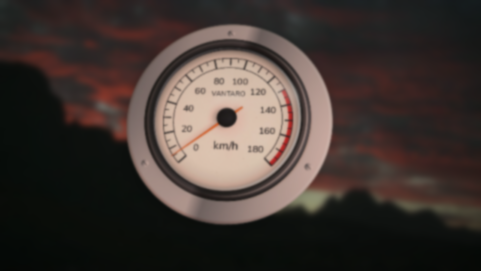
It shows km/h 5
